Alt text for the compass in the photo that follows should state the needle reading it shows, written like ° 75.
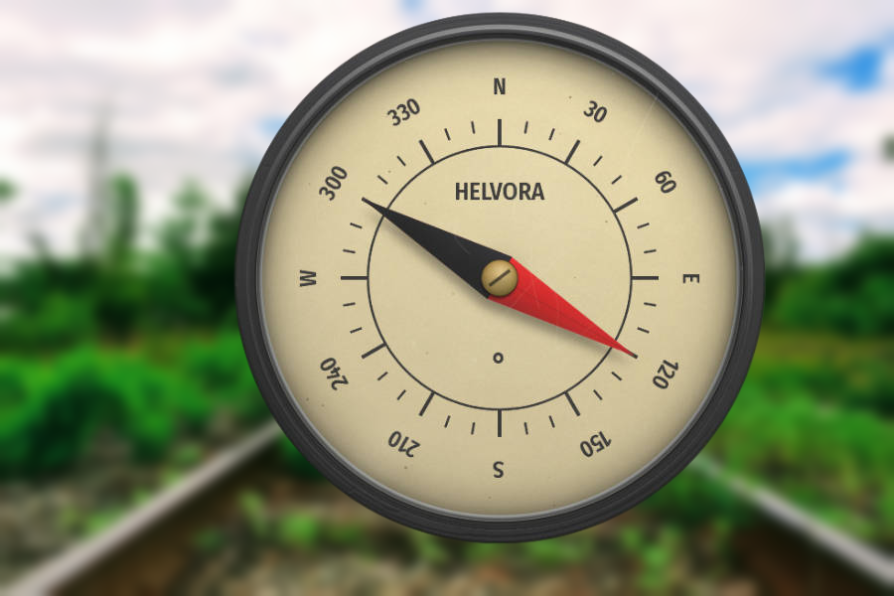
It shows ° 120
